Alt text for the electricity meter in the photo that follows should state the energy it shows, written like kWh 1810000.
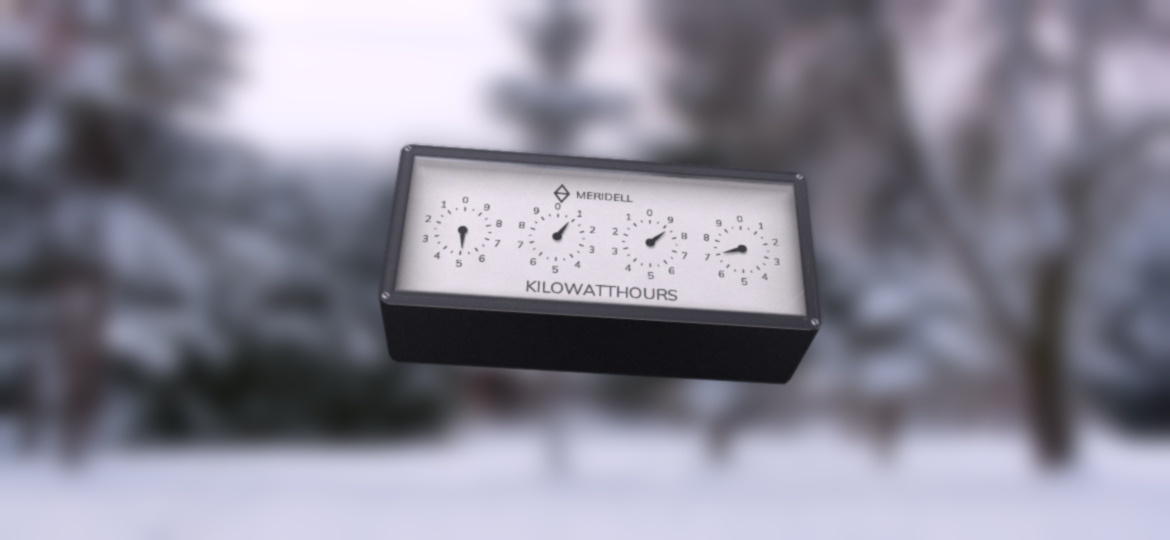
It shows kWh 5087
